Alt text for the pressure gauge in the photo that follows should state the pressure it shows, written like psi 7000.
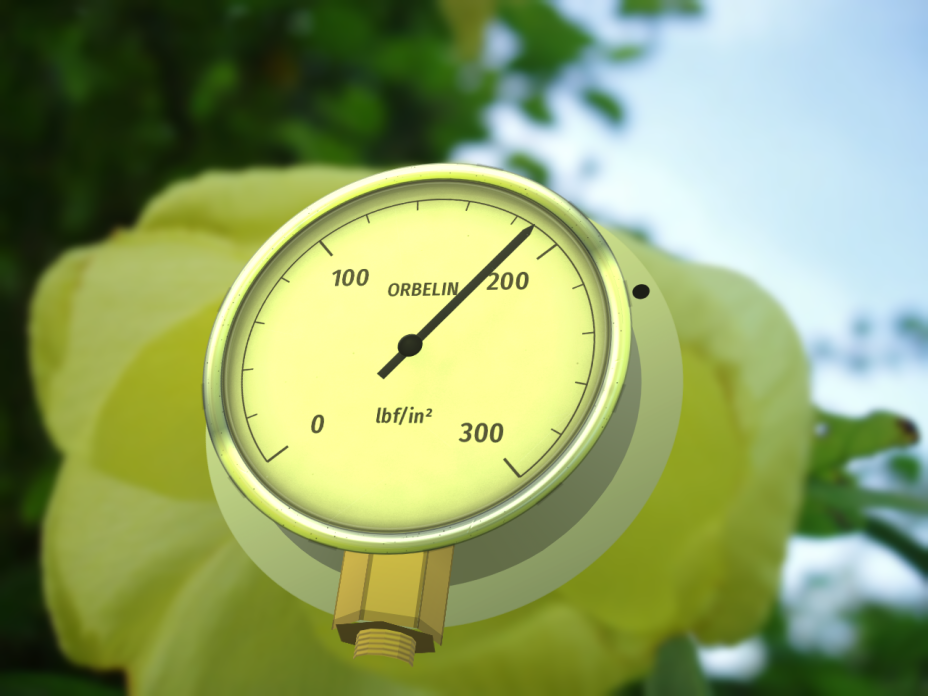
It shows psi 190
